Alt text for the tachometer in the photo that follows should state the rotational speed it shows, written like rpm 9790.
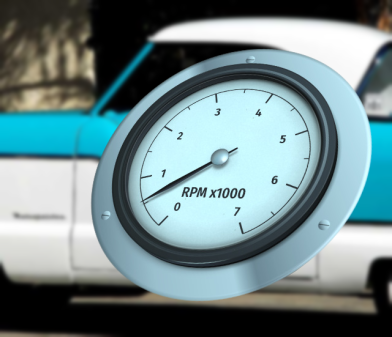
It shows rpm 500
